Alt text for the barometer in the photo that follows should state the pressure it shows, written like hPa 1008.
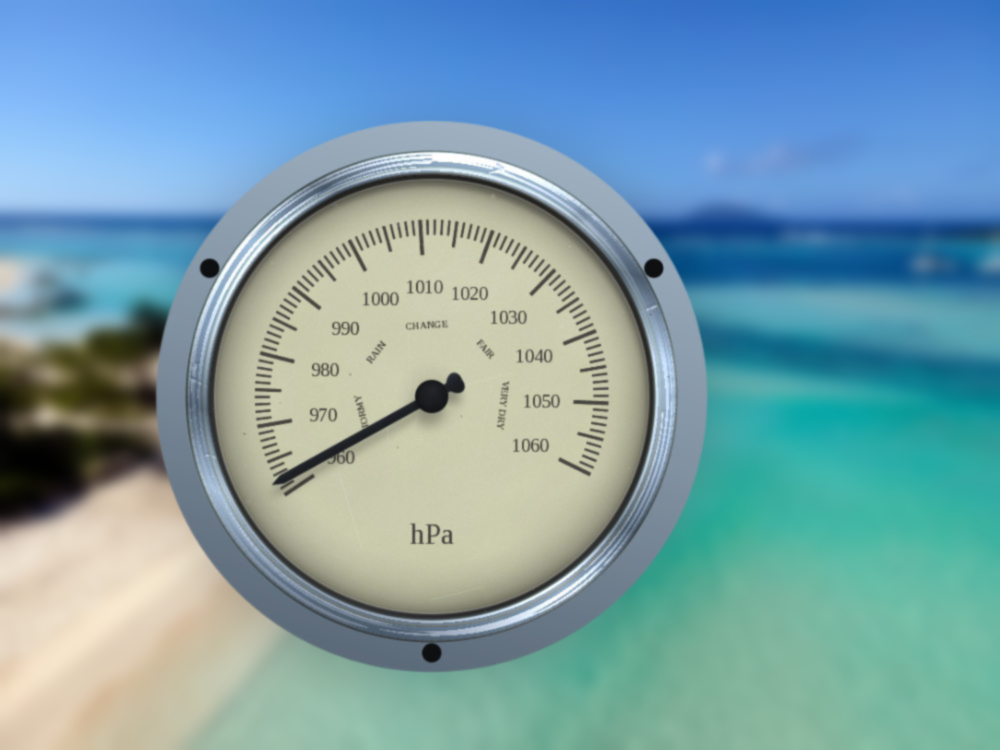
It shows hPa 962
